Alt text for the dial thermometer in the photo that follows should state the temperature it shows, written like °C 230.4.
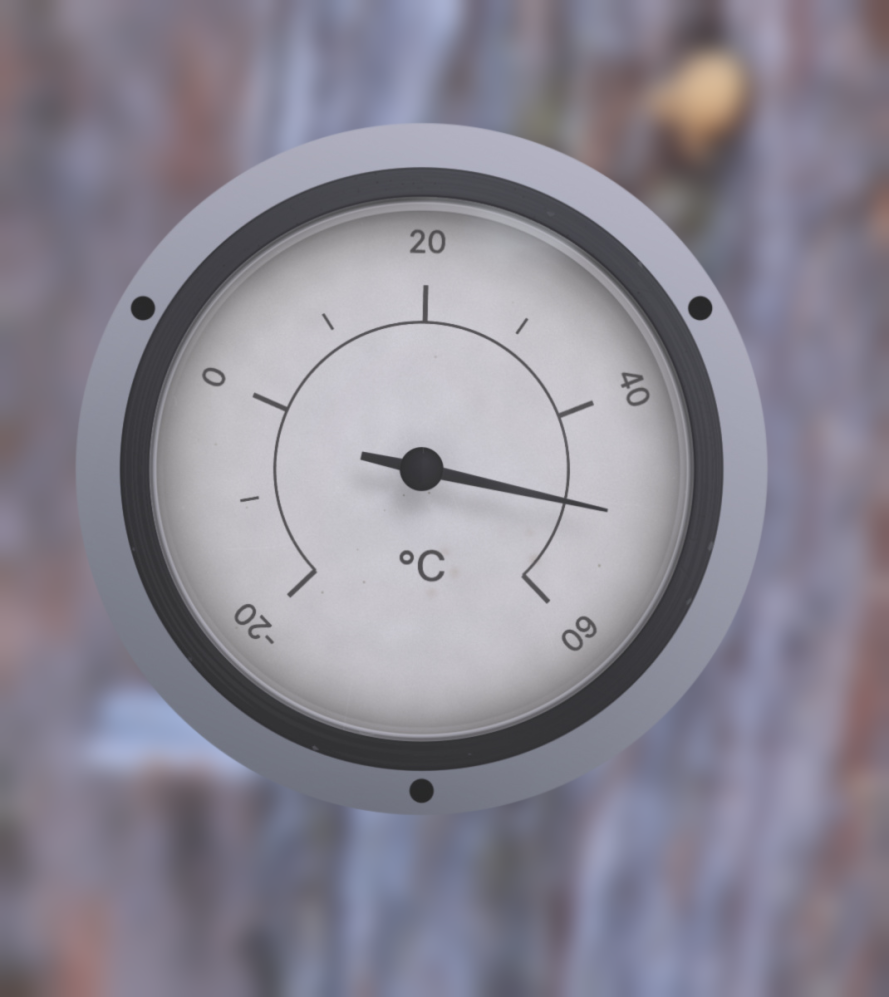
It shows °C 50
